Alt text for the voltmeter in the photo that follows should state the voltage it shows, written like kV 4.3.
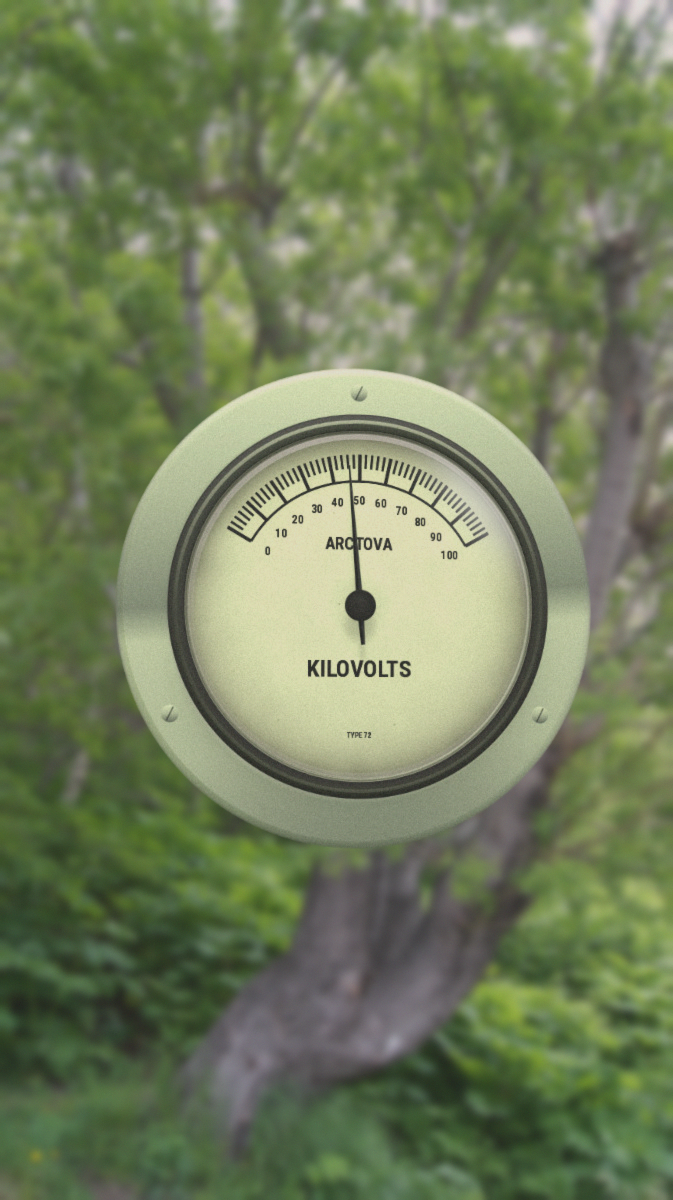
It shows kV 46
